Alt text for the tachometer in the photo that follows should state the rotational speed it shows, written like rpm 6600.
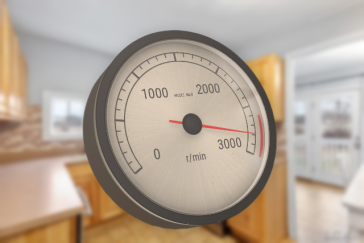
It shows rpm 2800
